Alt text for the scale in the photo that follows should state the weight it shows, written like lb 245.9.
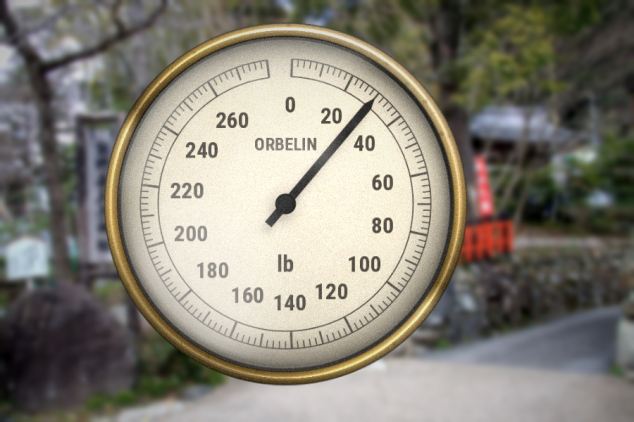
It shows lb 30
